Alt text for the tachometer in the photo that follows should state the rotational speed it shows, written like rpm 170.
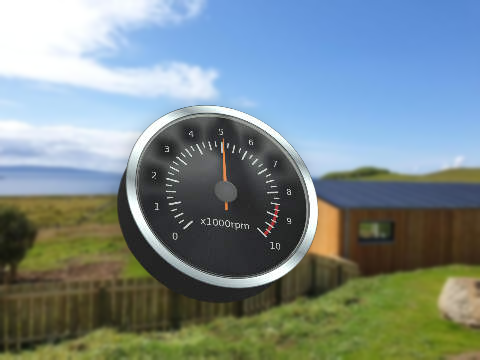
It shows rpm 5000
